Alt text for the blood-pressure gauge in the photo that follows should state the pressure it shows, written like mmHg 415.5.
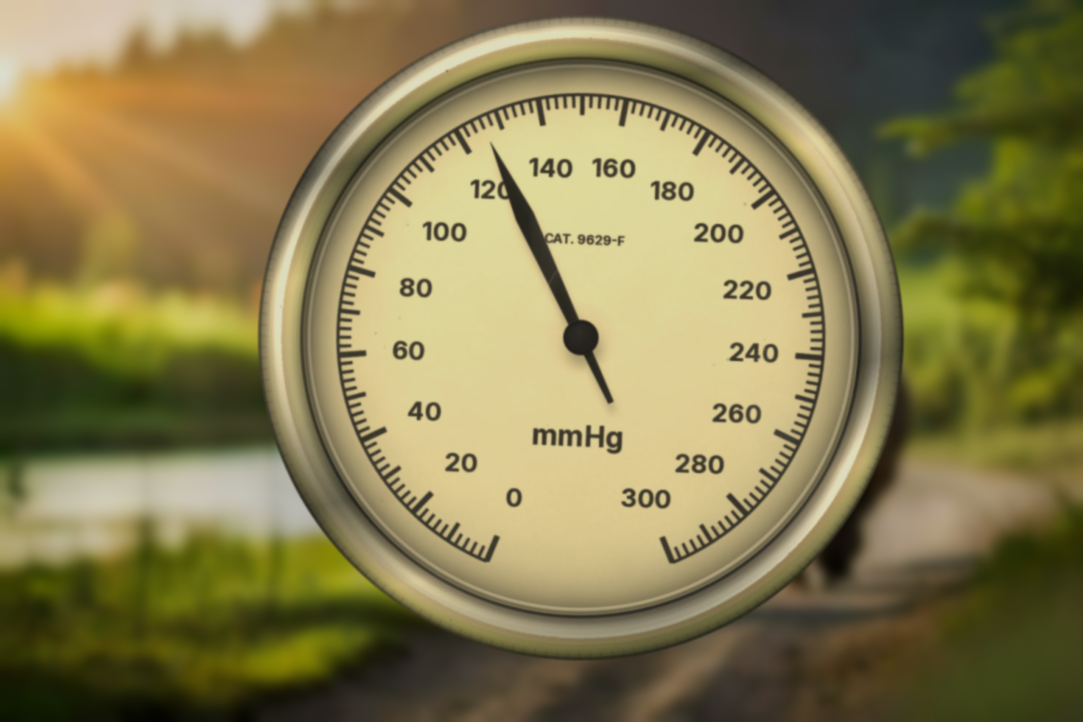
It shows mmHg 126
